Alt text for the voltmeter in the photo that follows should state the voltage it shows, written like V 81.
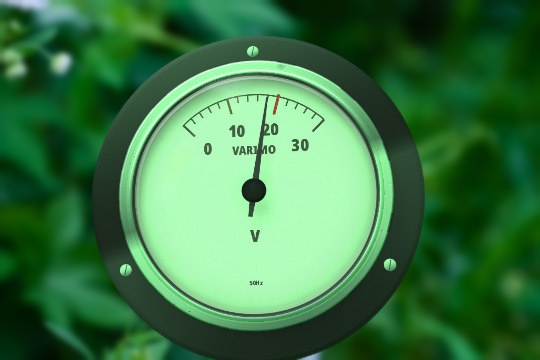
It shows V 18
